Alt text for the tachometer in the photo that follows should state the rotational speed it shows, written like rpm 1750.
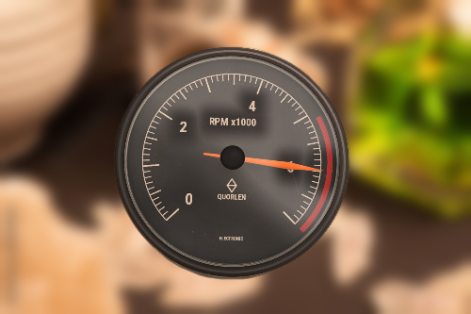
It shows rpm 6000
